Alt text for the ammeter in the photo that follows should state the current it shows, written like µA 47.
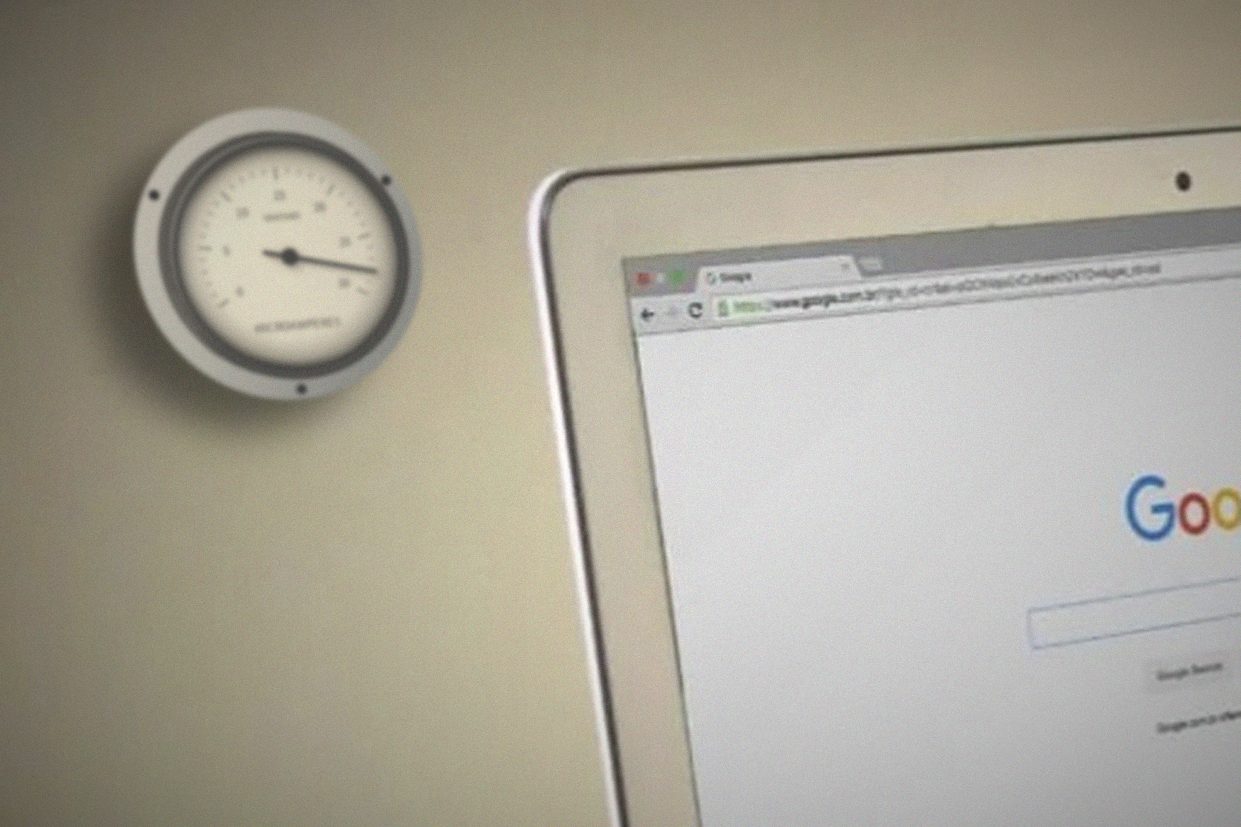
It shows µA 28
